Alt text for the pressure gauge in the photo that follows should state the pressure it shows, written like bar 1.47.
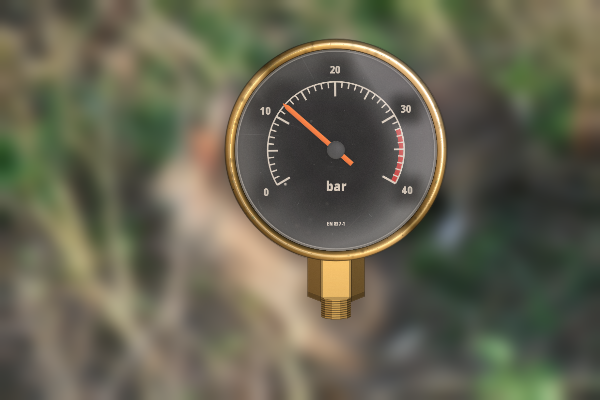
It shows bar 12
